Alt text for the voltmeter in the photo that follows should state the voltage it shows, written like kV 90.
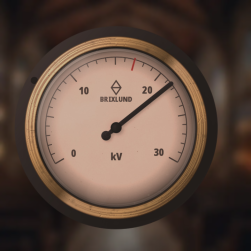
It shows kV 21.5
